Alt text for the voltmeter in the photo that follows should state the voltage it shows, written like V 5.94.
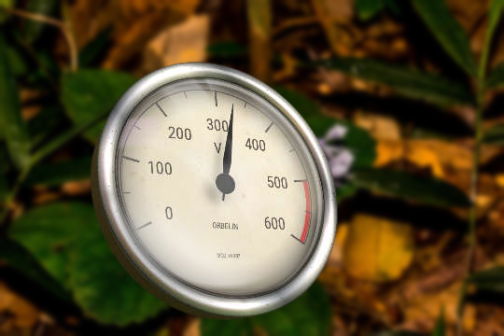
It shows V 325
